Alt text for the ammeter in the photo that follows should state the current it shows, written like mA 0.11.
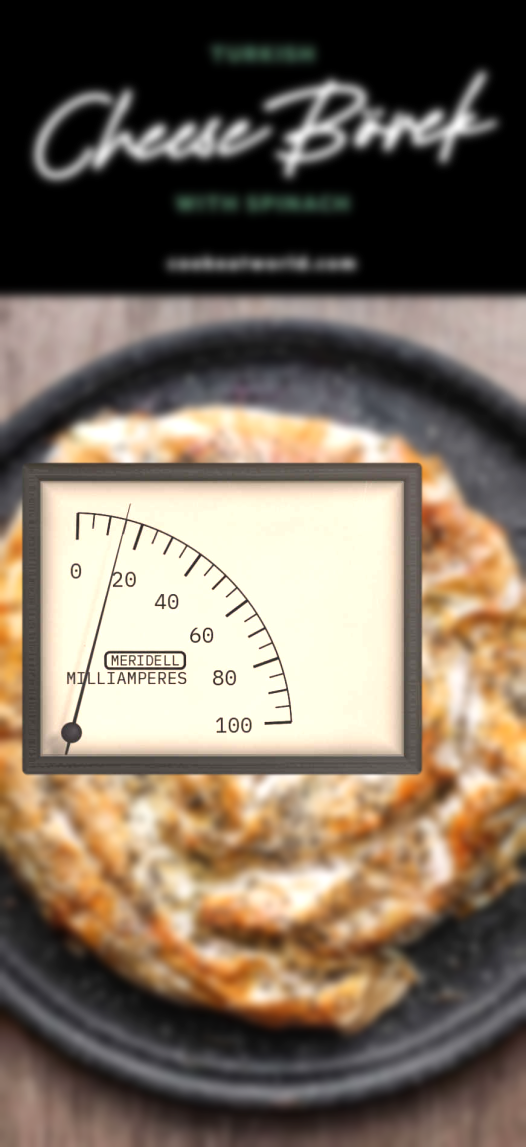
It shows mA 15
